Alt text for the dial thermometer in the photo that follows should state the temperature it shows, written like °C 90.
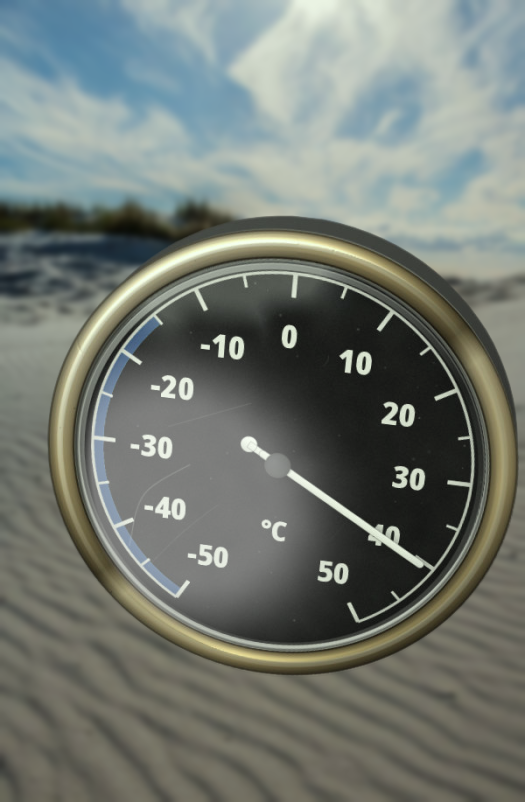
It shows °C 40
